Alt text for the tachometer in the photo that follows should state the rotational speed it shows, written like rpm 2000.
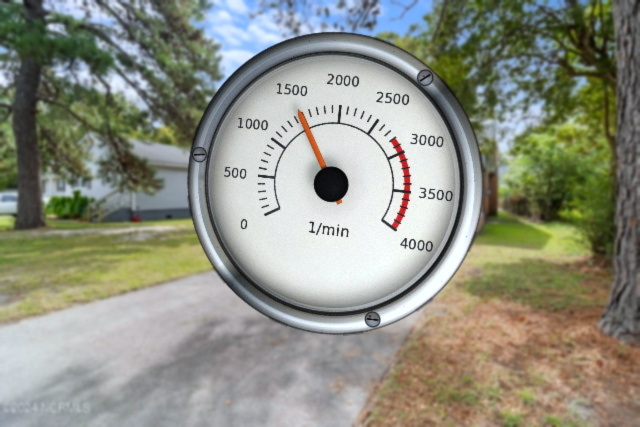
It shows rpm 1500
